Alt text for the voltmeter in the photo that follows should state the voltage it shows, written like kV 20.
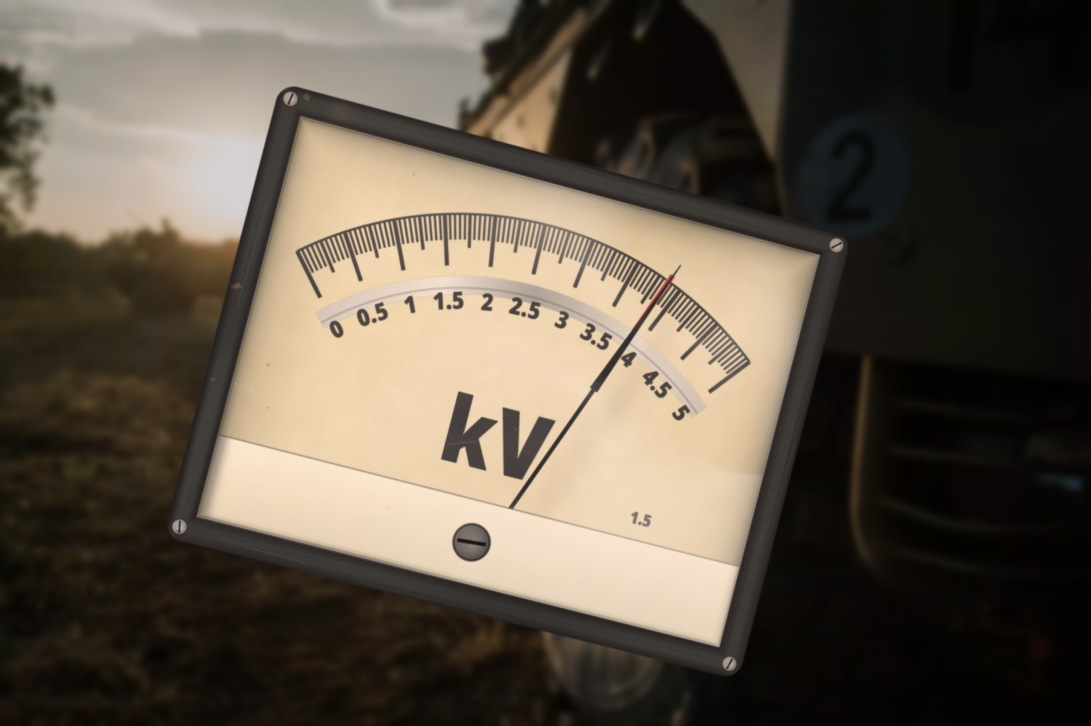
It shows kV 3.85
